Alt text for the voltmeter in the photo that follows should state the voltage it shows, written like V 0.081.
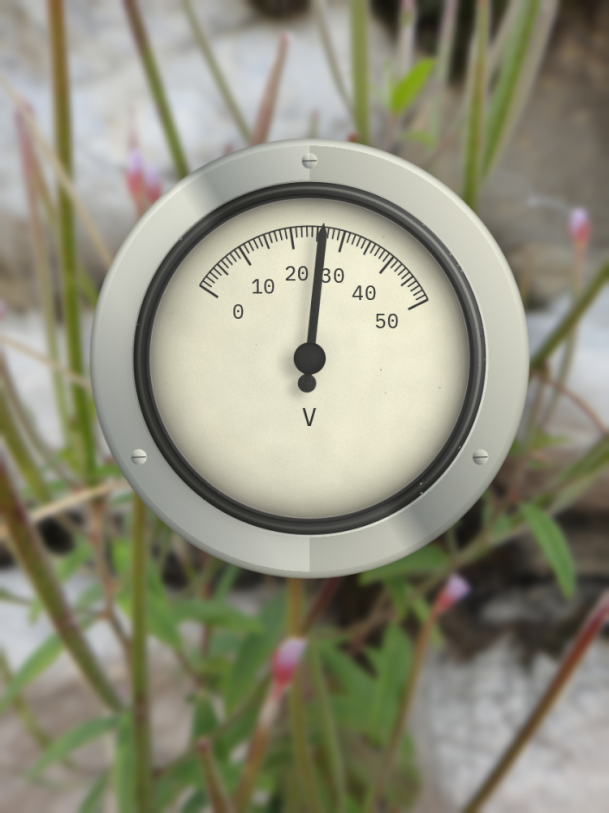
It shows V 26
